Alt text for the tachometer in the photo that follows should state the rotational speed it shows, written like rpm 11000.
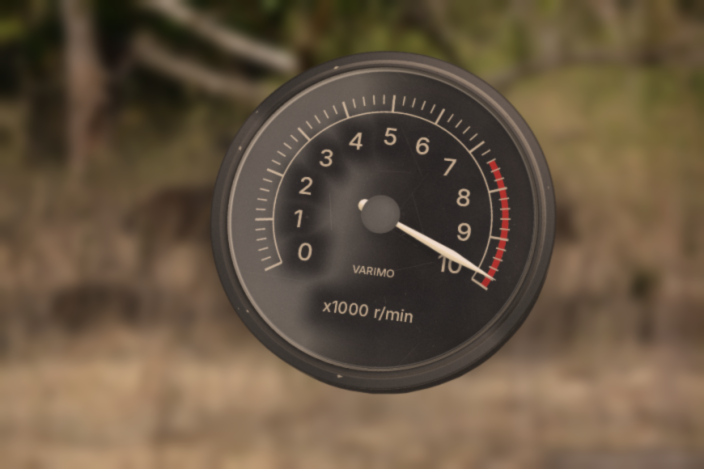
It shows rpm 9800
